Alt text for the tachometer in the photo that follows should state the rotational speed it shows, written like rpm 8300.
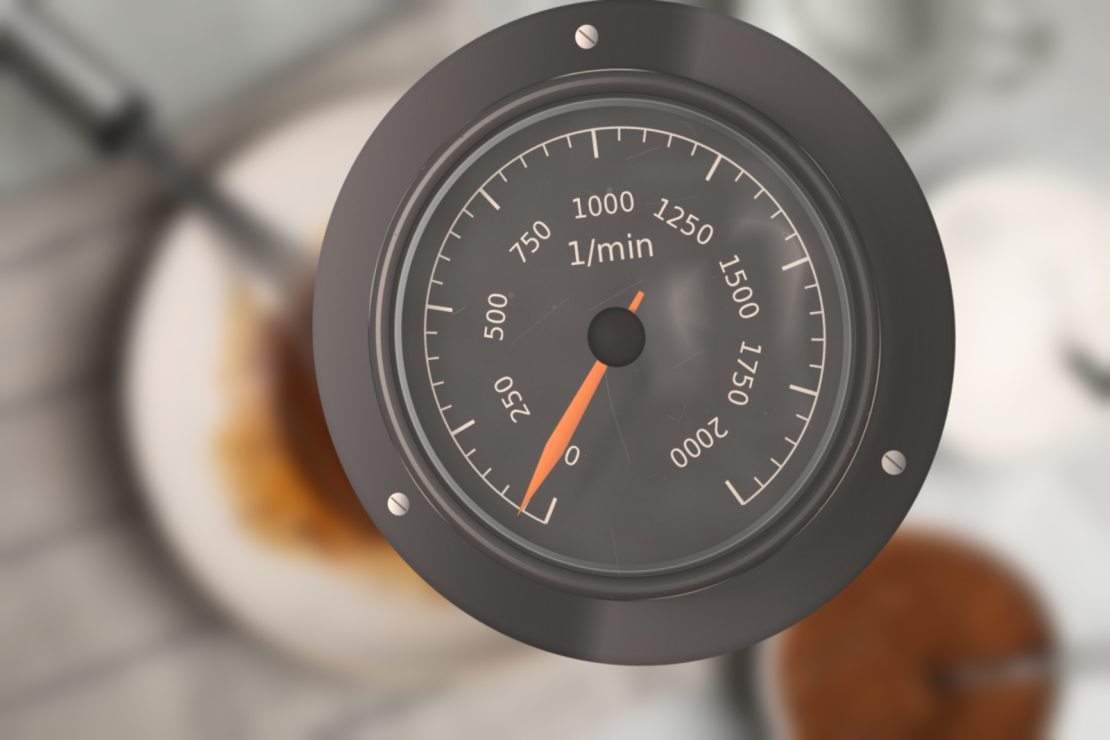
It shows rpm 50
